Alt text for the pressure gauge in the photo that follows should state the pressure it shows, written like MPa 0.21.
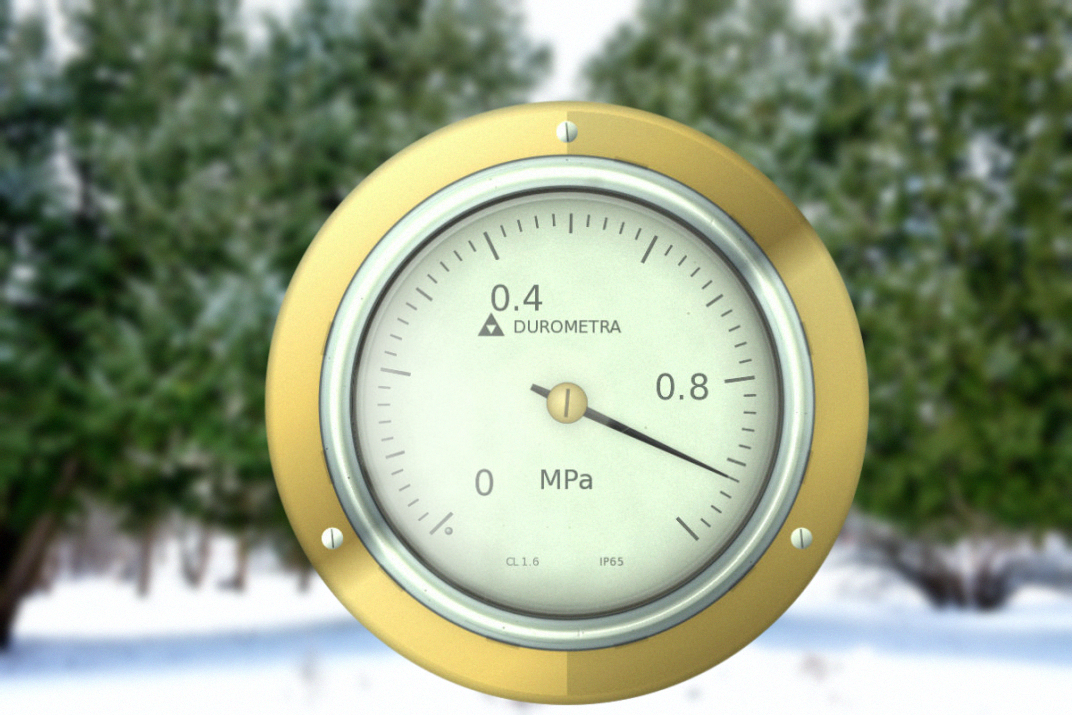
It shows MPa 0.92
